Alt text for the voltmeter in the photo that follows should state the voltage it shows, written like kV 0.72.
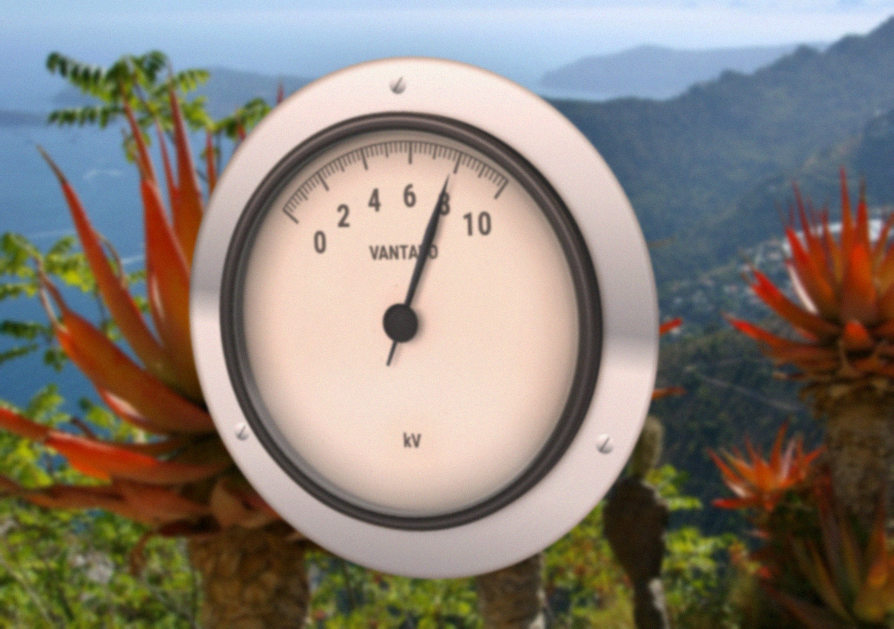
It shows kV 8
